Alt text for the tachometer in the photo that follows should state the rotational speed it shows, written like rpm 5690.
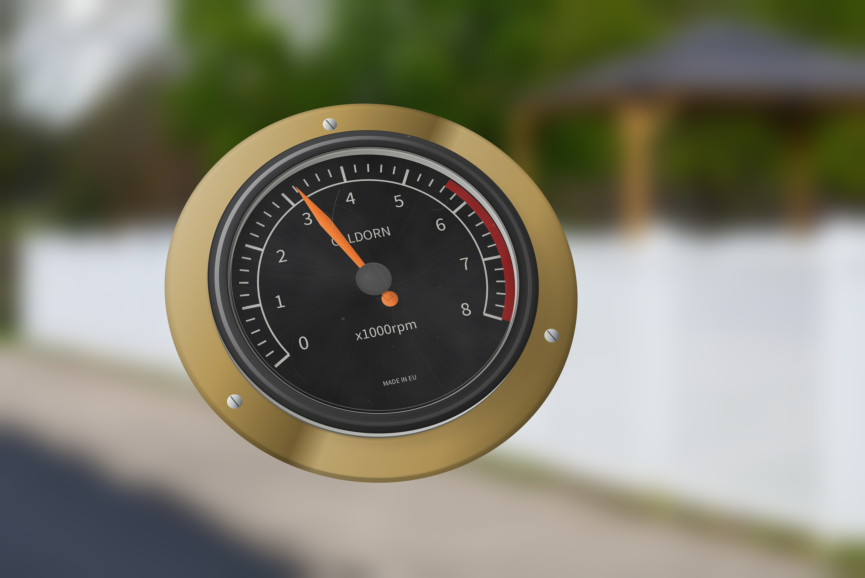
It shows rpm 3200
